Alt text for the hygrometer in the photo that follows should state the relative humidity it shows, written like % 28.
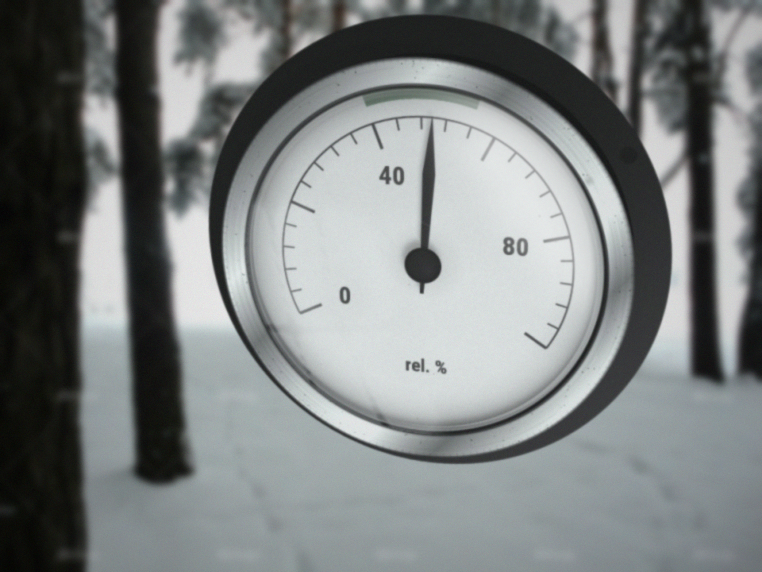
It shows % 50
